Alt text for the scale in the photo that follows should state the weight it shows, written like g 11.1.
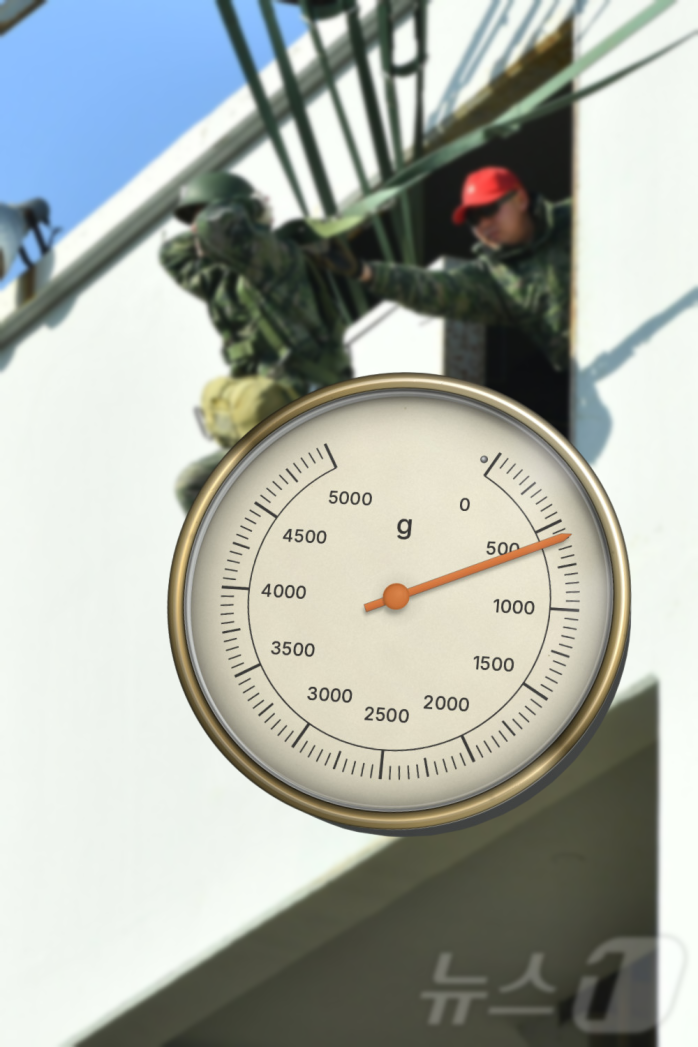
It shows g 600
